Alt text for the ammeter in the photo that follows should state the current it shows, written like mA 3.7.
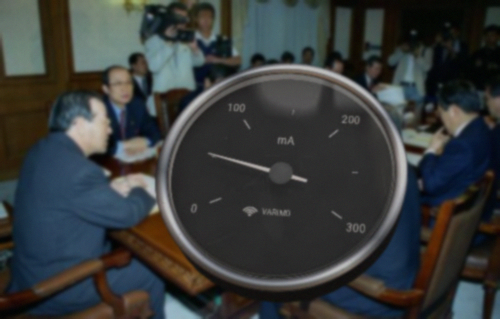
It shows mA 50
